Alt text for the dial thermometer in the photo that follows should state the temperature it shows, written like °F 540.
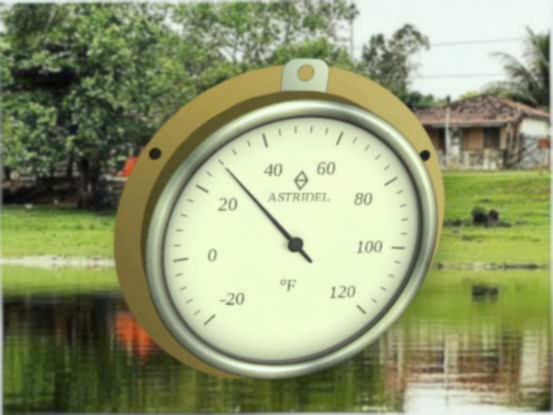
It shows °F 28
